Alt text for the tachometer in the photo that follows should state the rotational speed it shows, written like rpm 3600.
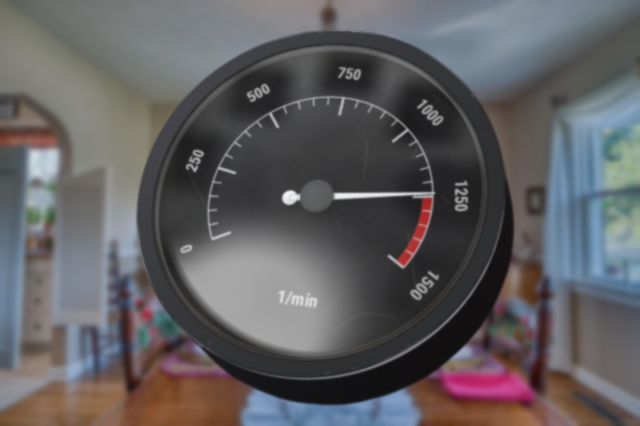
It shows rpm 1250
